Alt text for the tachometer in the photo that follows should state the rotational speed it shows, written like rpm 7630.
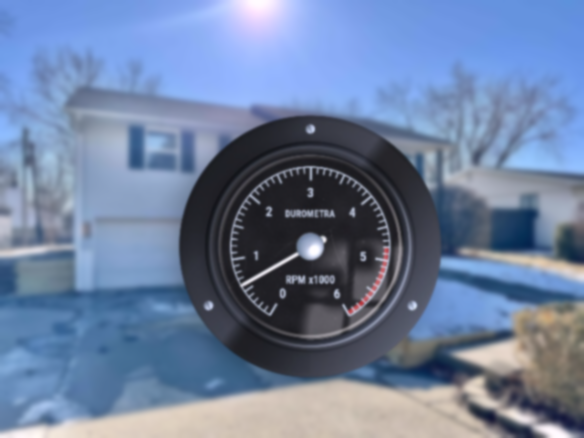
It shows rpm 600
